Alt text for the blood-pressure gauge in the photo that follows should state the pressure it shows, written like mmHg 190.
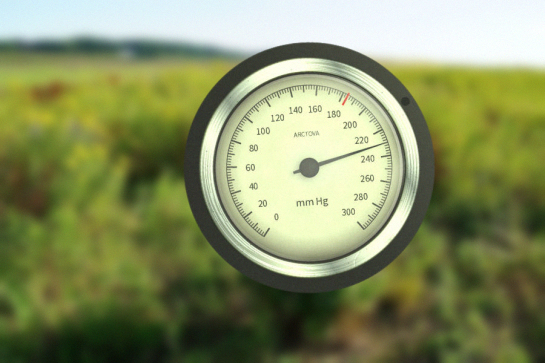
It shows mmHg 230
